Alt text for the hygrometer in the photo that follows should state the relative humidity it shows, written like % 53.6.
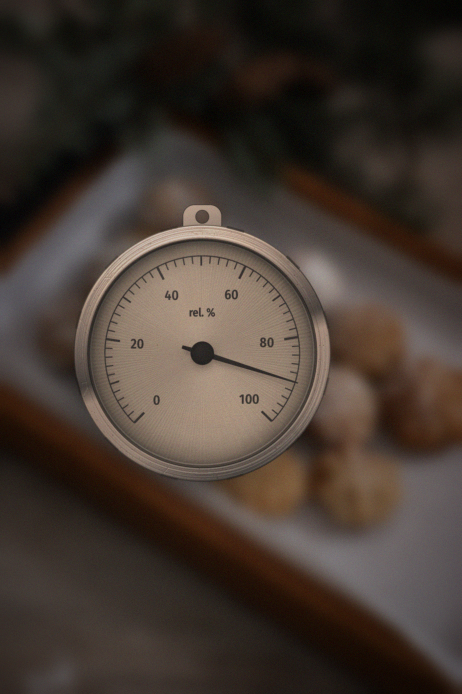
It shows % 90
